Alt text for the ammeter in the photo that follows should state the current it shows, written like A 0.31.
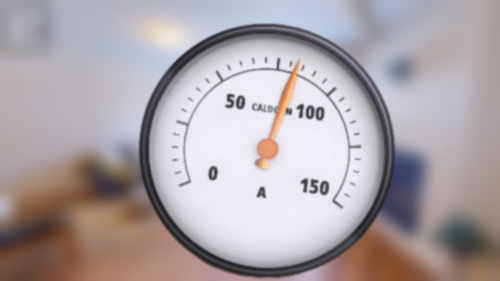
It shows A 82.5
